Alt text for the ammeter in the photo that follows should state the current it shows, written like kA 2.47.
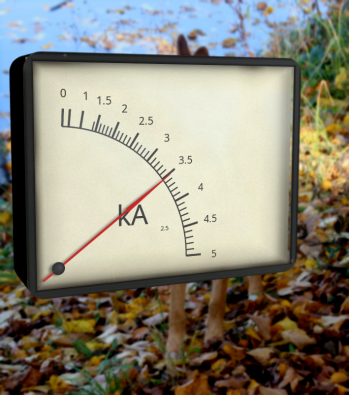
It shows kA 3.5
